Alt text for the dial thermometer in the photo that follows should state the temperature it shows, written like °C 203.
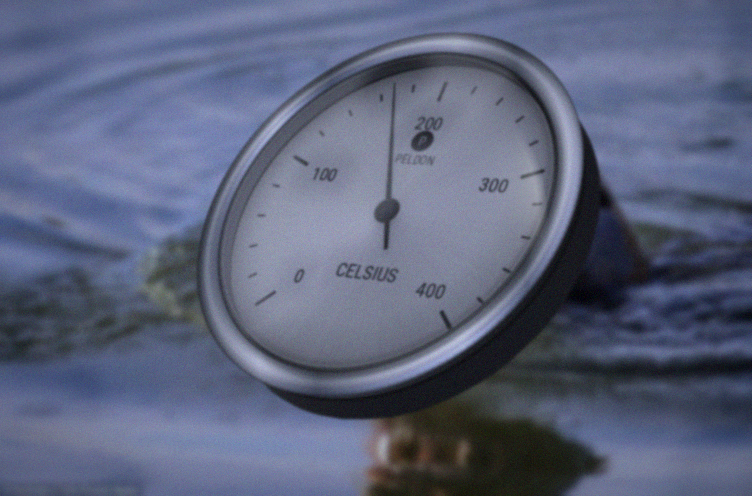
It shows °C 170
